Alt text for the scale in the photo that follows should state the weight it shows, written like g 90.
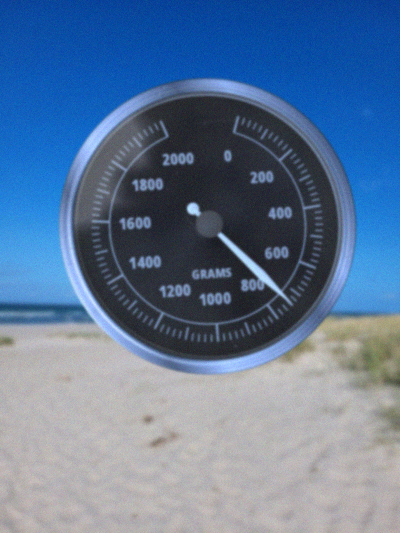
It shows g 740
